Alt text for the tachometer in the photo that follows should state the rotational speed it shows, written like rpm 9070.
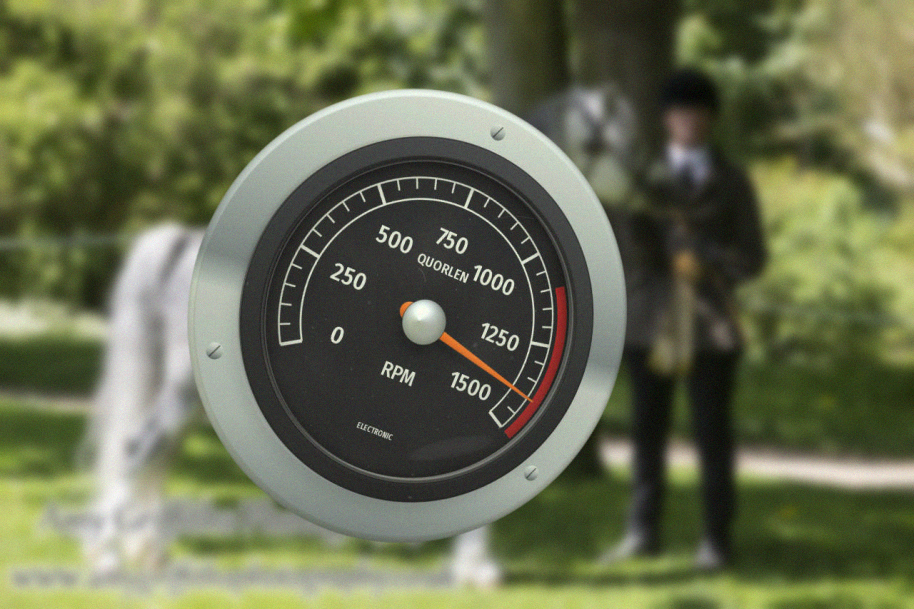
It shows rpm 1400
